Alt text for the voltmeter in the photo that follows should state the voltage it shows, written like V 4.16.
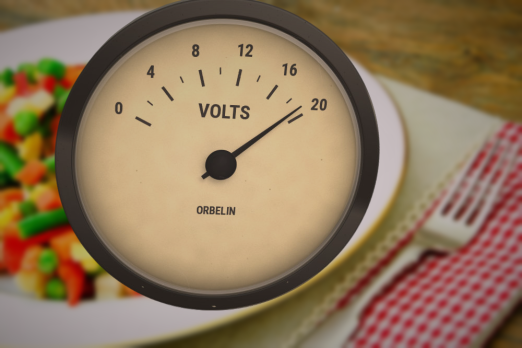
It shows V 19
